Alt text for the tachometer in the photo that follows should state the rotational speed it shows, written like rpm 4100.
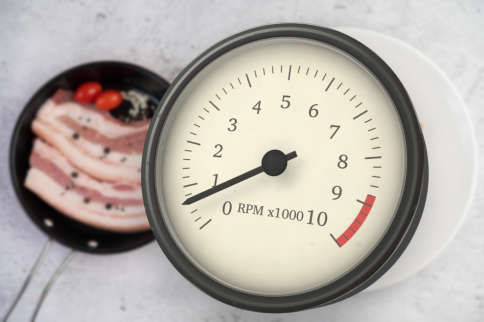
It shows rpm 600
